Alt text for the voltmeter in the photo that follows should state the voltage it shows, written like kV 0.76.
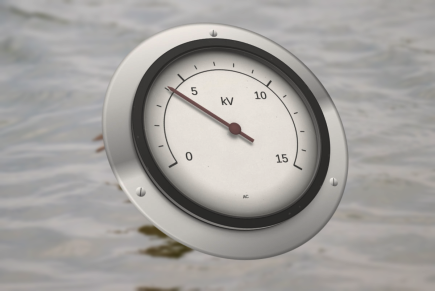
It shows kV 4
